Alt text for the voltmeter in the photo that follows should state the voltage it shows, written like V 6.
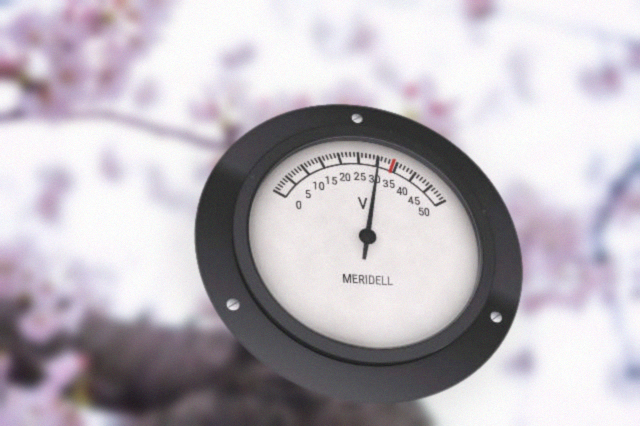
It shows V 30
